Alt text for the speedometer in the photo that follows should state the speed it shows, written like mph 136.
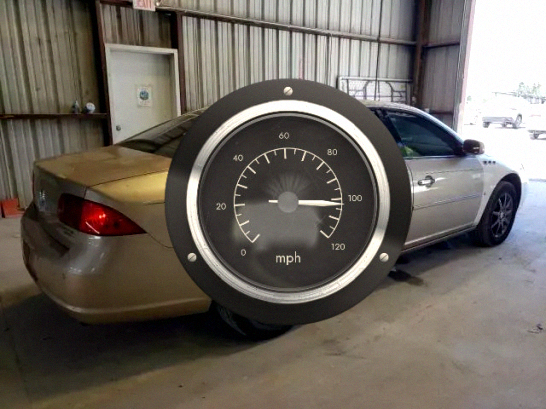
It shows mph 102.5
